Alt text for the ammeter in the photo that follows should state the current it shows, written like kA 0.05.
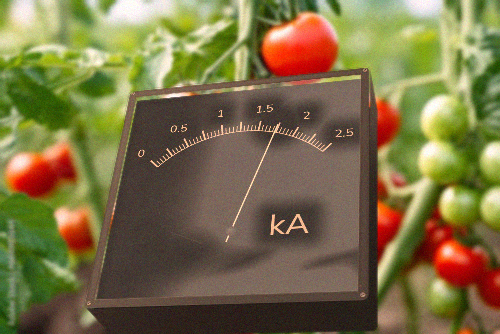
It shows kA 1.75
